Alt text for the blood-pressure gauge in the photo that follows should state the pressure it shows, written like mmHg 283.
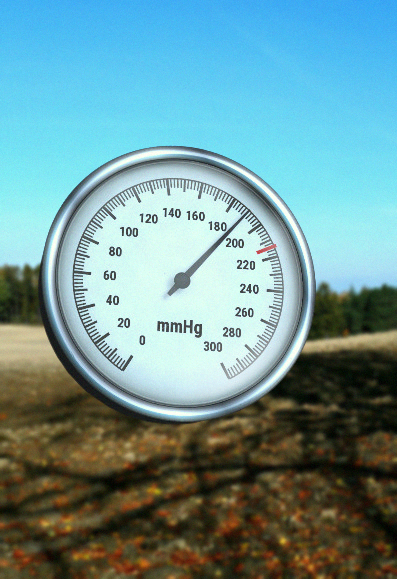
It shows mmHg 190
